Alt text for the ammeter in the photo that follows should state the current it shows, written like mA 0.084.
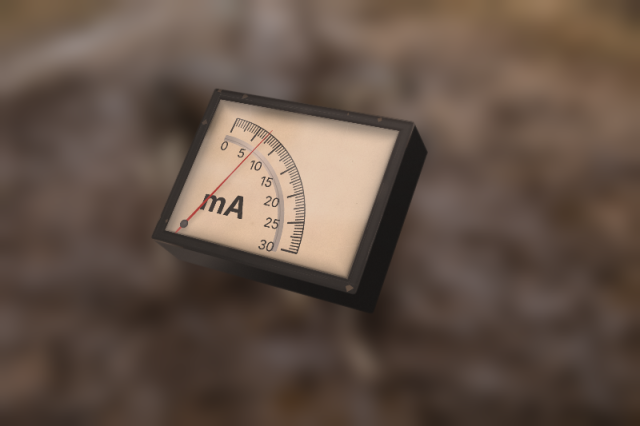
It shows mA 7.5
